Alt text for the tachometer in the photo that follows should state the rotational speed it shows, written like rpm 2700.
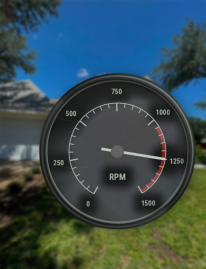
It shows rpm 1250
